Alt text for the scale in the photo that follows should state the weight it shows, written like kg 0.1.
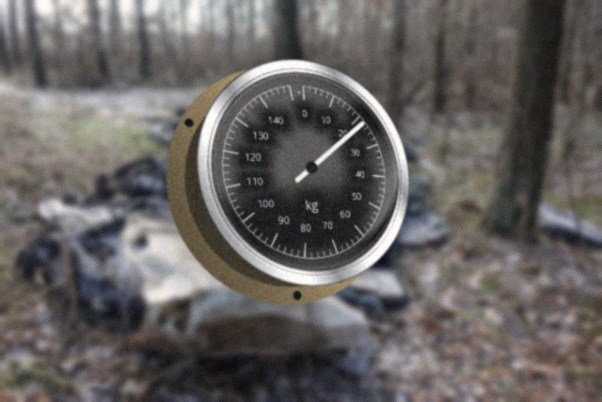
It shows kg 22
